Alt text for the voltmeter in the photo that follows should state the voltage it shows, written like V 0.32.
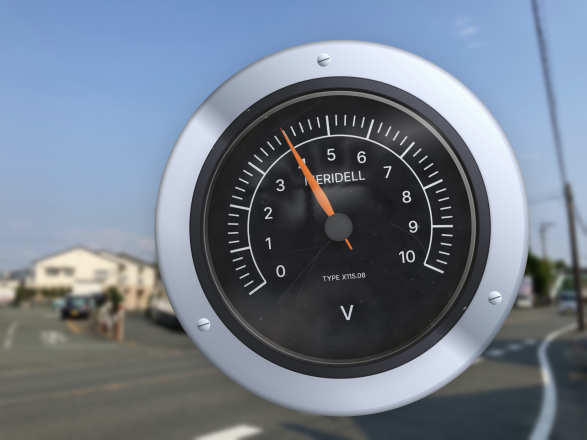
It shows V 4
